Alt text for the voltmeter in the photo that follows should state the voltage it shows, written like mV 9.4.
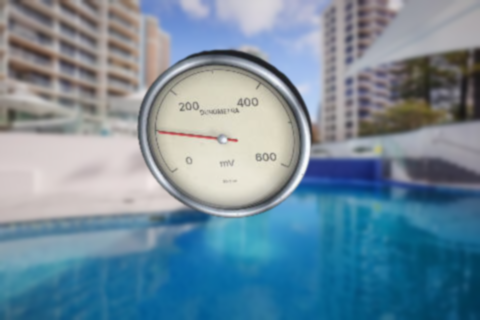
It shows mV 100
